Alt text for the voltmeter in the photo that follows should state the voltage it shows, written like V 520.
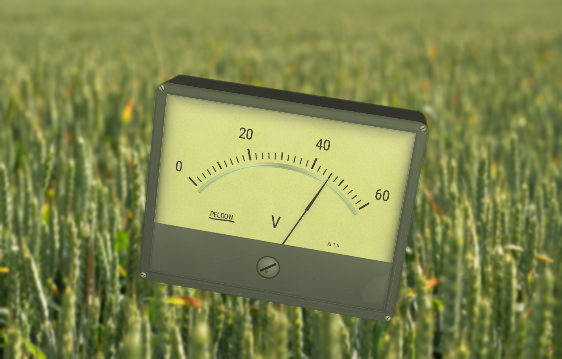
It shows V 46
